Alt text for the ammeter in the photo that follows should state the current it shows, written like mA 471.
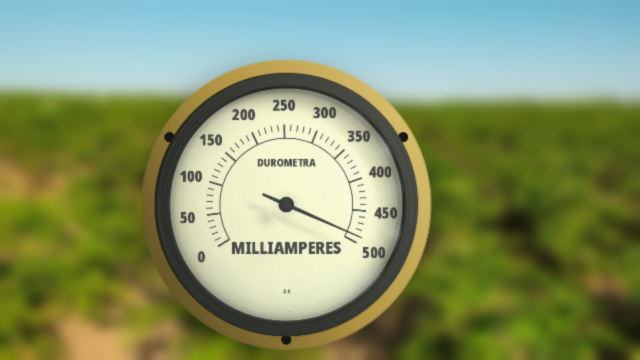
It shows mA 490
